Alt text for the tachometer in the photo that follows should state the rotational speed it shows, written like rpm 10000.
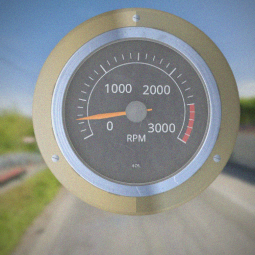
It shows rpm 250
